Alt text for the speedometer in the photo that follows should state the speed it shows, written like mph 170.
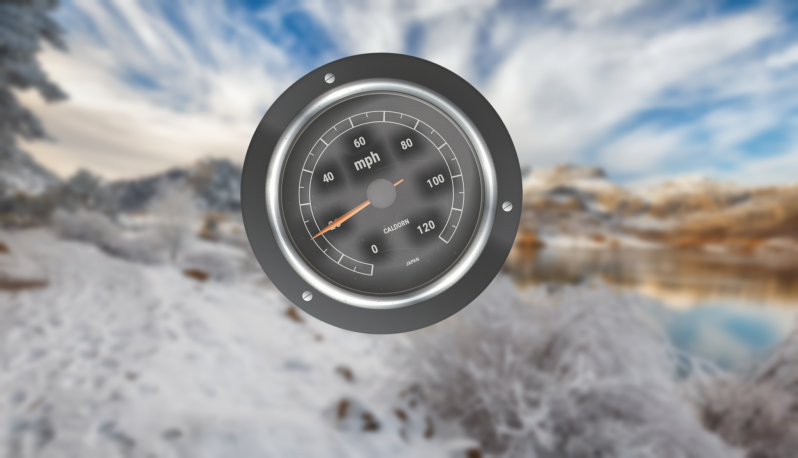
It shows mph 20
